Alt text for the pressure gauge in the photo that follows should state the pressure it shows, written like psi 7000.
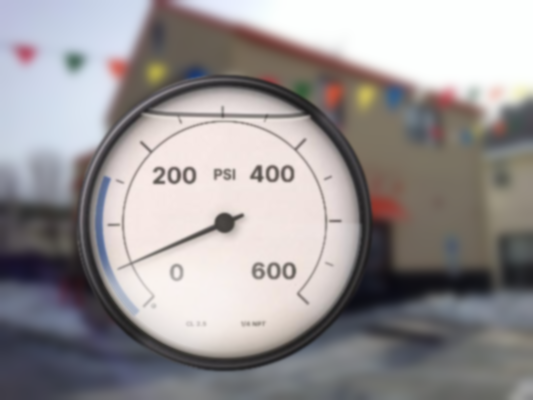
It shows psi 50
